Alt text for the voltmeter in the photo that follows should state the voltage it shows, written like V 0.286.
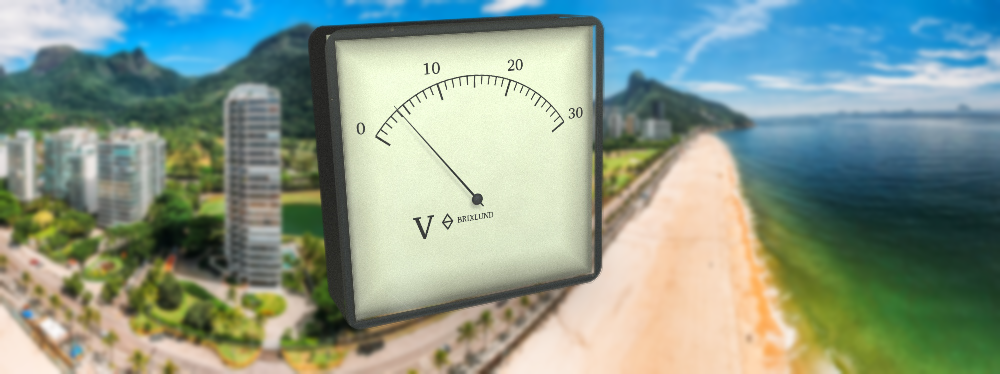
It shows V 4
